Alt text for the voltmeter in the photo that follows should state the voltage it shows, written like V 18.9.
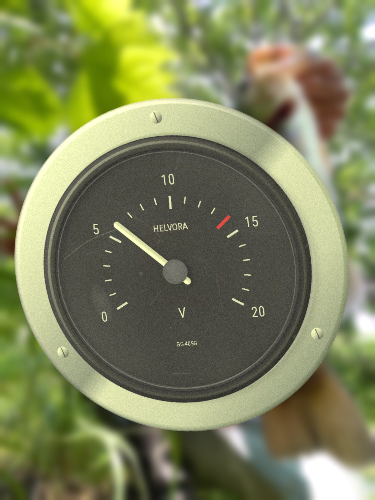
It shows V 6
